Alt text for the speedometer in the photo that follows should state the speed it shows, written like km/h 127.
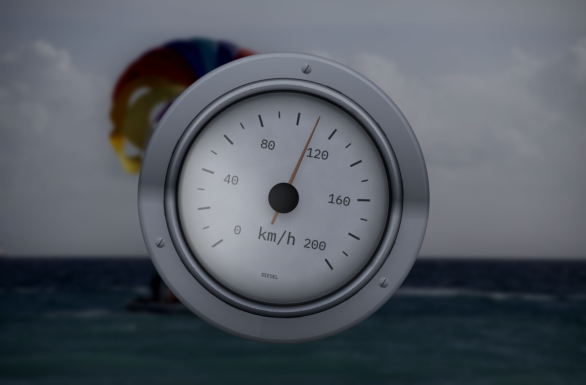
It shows km/h 110
